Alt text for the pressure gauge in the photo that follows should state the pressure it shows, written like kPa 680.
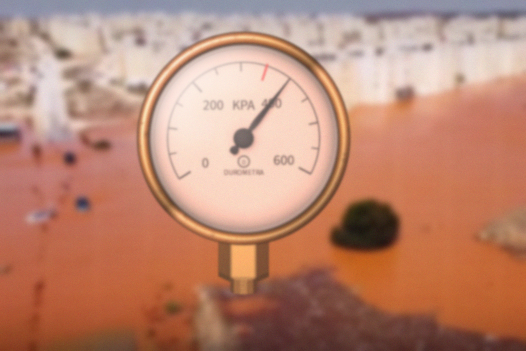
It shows kPa 400
